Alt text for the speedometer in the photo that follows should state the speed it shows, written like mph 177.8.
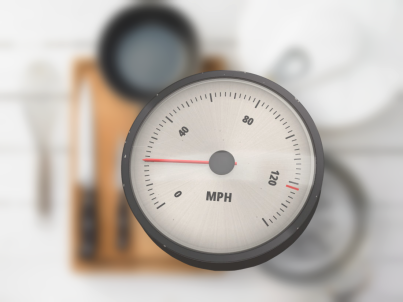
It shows mph 20
